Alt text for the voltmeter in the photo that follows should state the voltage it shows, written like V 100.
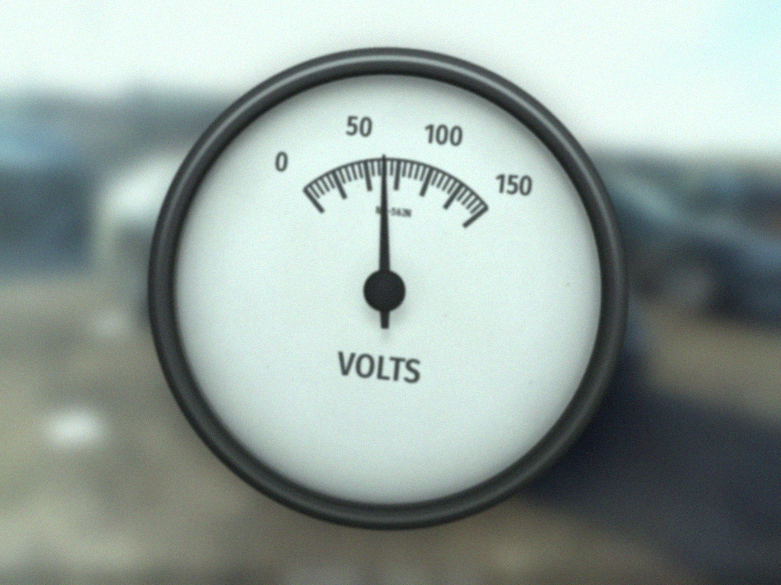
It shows V 65
